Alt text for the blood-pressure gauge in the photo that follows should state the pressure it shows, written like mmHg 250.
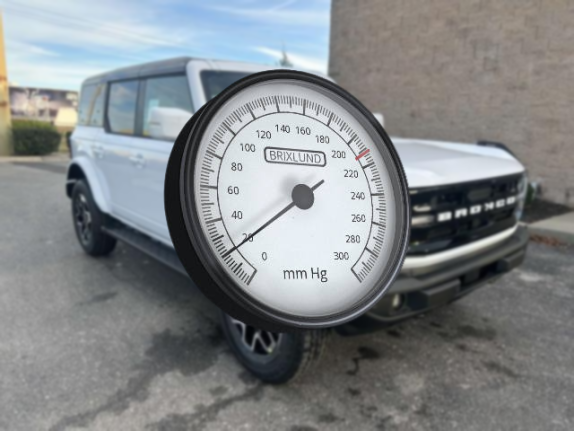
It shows mmHg 20
